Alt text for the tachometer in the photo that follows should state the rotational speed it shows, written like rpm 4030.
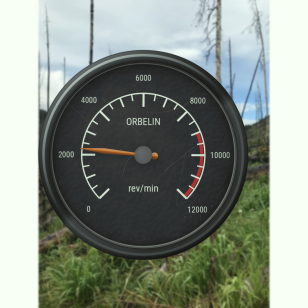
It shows rpm 2250
